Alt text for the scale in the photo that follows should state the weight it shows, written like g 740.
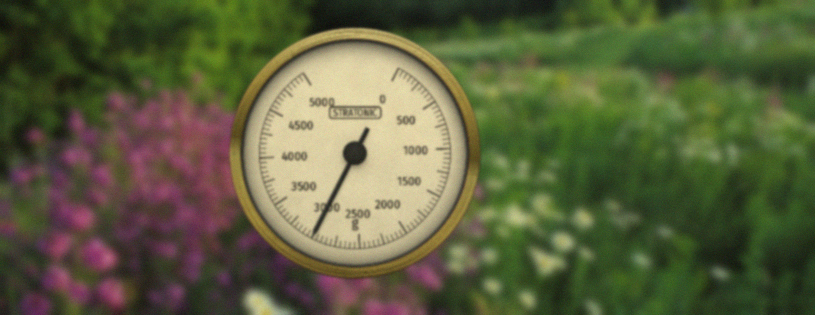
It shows g 3000
